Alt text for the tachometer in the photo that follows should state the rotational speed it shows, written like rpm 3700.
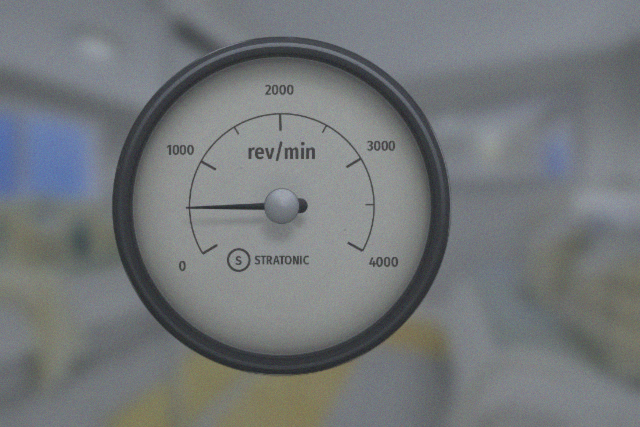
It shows rpm 500
